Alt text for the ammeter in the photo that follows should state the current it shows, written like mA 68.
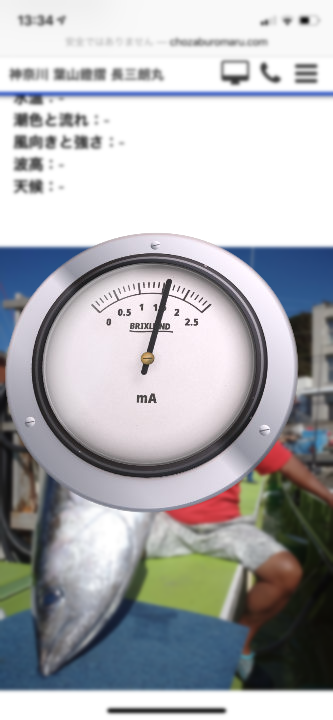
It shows mA 1.6
